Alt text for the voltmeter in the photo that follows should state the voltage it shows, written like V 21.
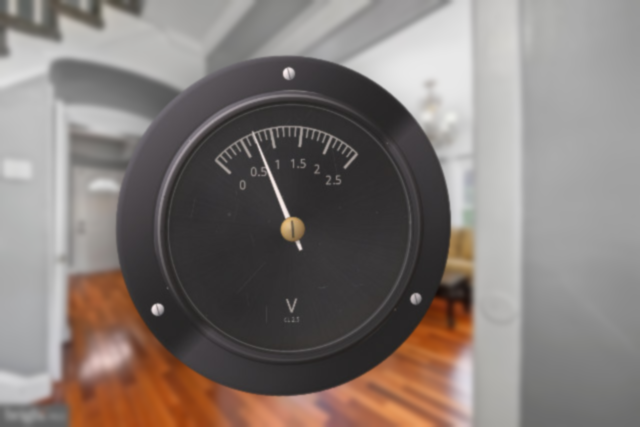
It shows V 0.7
